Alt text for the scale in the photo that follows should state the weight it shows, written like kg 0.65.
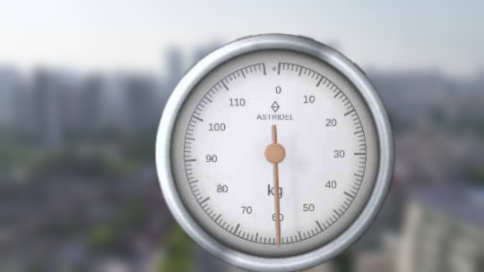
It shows kg 60
